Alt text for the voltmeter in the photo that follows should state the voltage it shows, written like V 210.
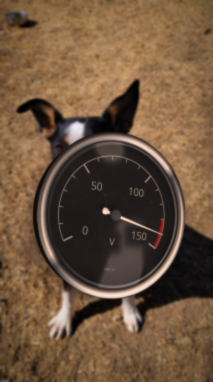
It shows V 140
